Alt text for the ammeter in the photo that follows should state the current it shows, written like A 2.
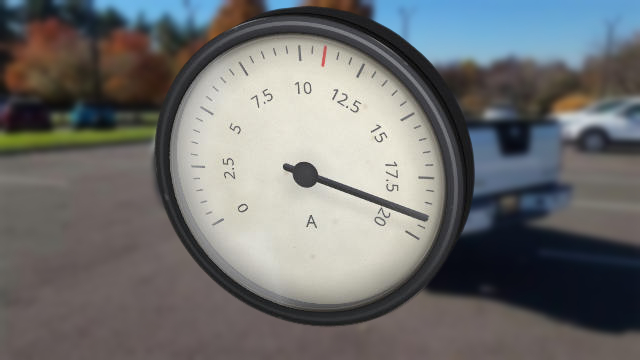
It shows A 19
